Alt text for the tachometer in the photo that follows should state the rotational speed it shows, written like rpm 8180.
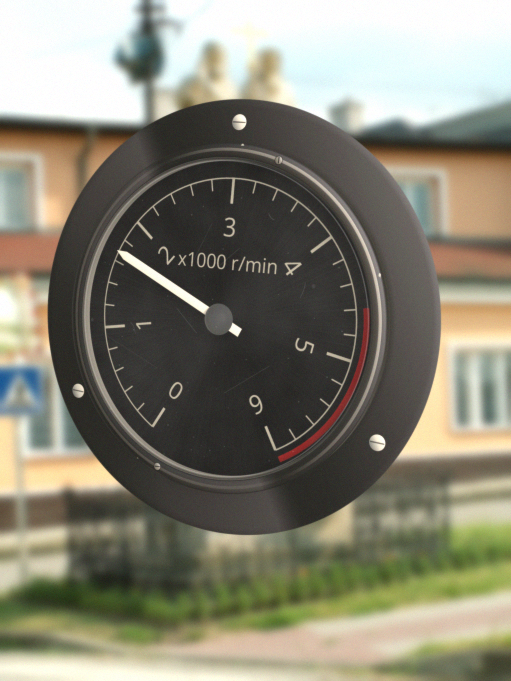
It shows rpm 1700
